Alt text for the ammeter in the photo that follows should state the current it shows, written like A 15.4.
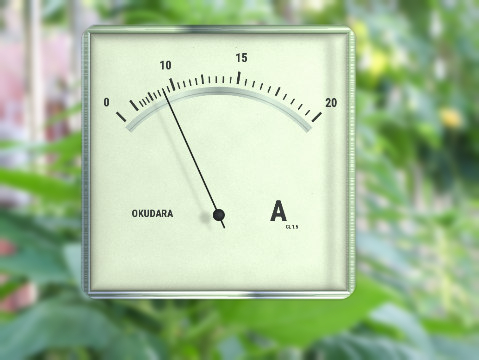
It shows A 9
